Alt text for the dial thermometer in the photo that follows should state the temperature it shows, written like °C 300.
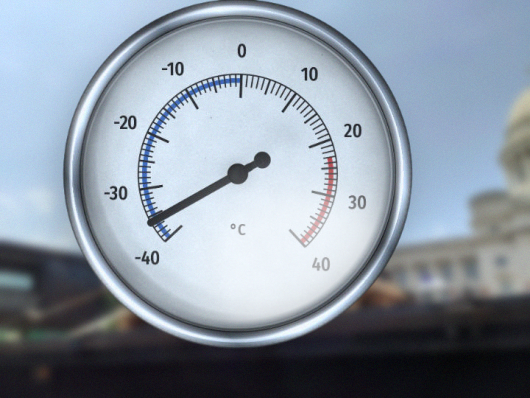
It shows °C -36
